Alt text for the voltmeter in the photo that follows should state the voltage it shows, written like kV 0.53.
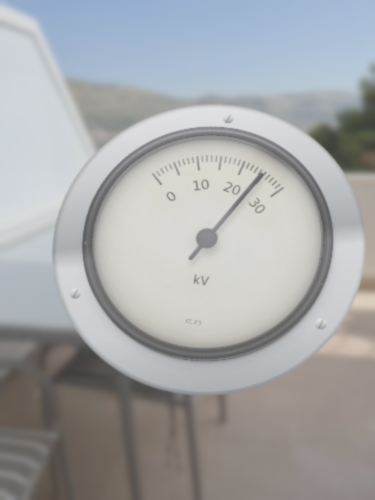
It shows kV 25
